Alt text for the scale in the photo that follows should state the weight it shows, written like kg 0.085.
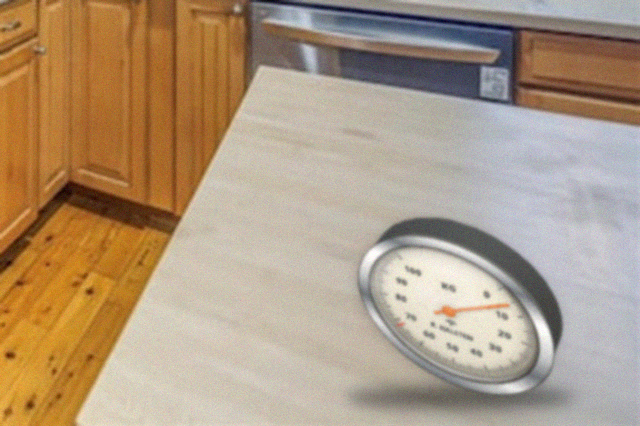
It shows kg 5
